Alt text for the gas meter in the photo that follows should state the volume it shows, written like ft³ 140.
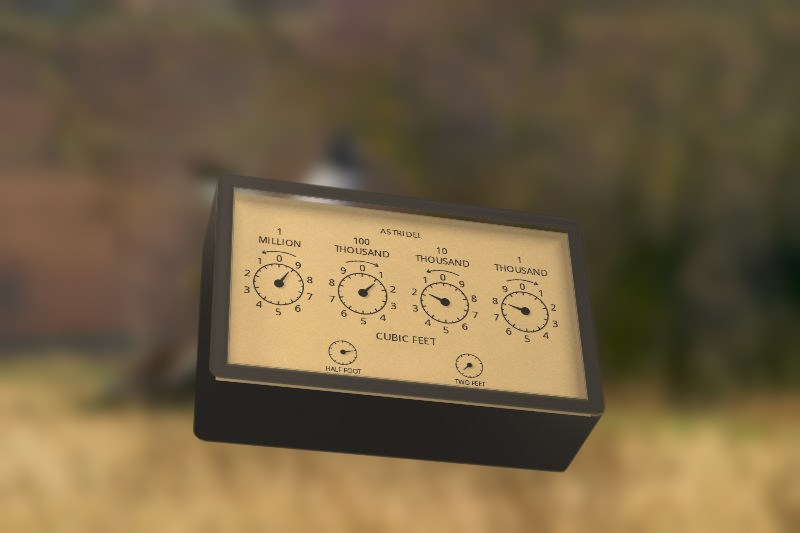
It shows ft³ 911800
